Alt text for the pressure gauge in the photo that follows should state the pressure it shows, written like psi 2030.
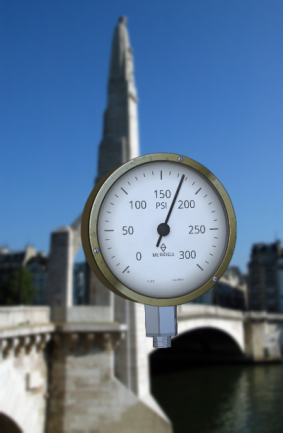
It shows psi 175
